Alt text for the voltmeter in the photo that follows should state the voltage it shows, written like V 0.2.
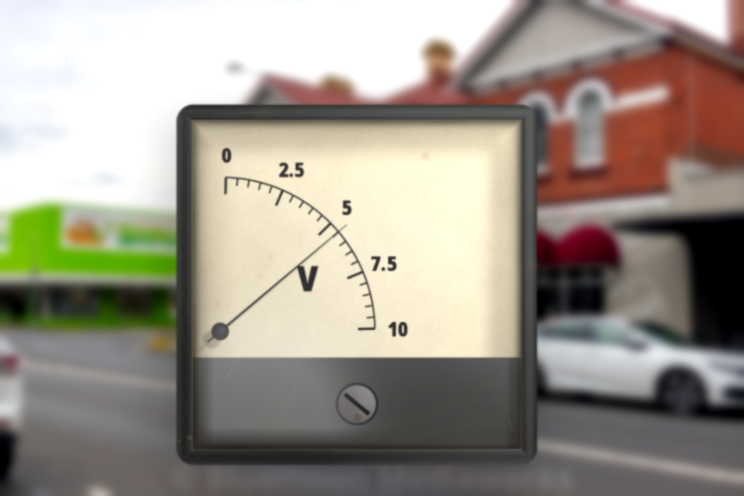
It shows V 5.5
